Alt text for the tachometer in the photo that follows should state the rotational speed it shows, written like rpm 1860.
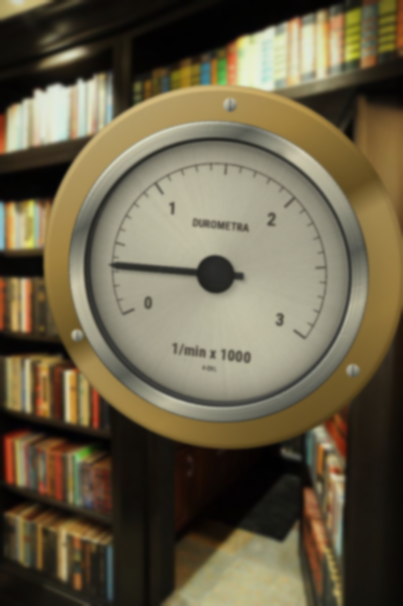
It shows rpm 350
